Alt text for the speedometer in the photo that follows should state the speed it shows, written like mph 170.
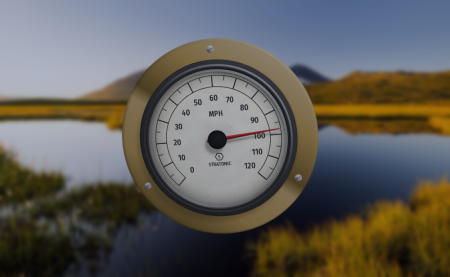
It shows mph 97.5
